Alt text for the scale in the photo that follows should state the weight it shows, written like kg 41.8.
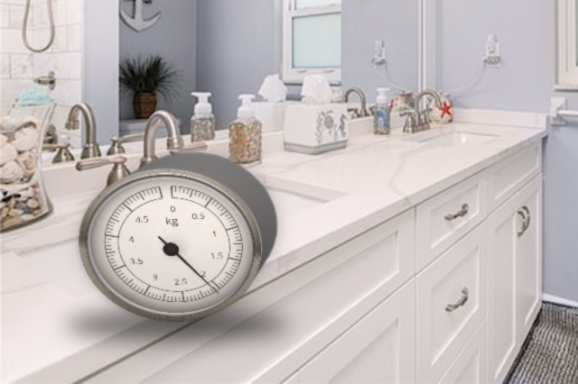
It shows kg 2
